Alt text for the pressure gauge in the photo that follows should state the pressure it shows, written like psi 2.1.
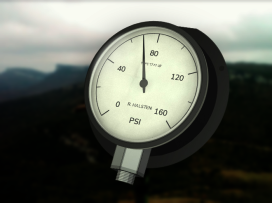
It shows psi 70
